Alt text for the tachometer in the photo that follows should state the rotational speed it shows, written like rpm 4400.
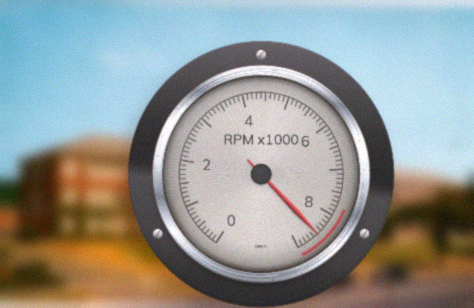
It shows rpm 8500
